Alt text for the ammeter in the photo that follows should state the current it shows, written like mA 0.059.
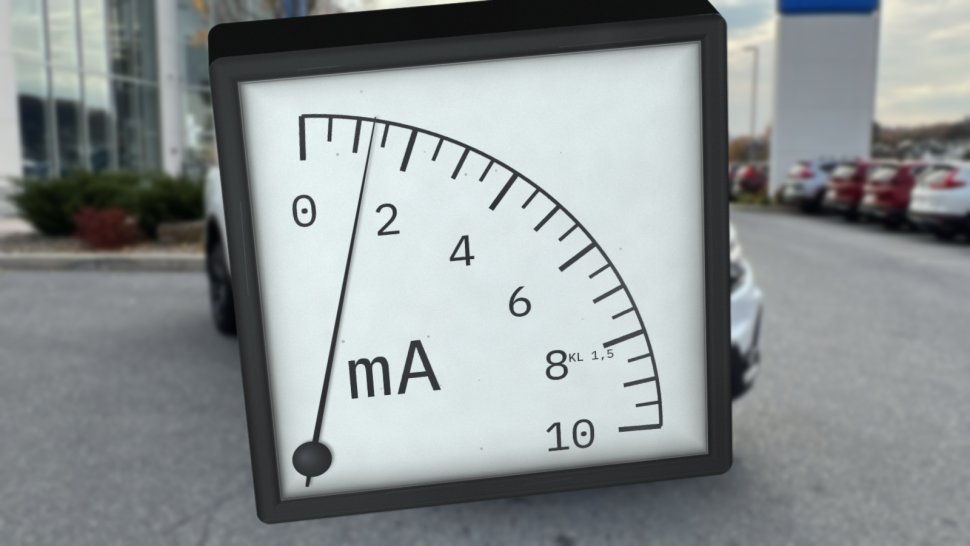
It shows mA 1.25
